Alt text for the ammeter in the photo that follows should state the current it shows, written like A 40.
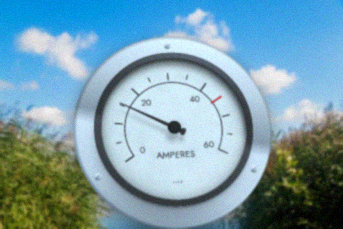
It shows A 15
